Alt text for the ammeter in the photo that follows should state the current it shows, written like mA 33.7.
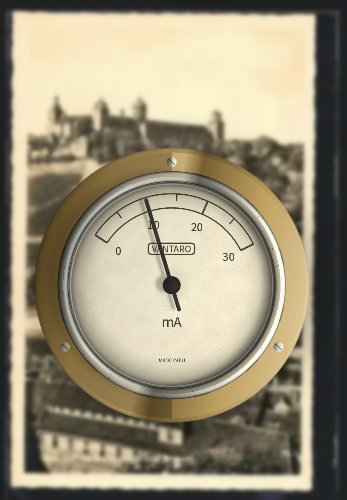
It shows mA 10
